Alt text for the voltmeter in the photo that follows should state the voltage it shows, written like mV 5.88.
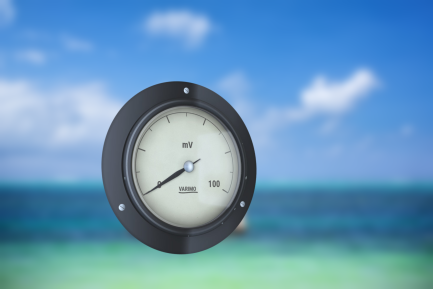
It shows mV 0
